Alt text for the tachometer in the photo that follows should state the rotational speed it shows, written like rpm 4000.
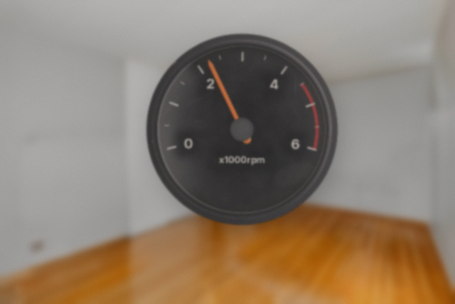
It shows rpm 2250
